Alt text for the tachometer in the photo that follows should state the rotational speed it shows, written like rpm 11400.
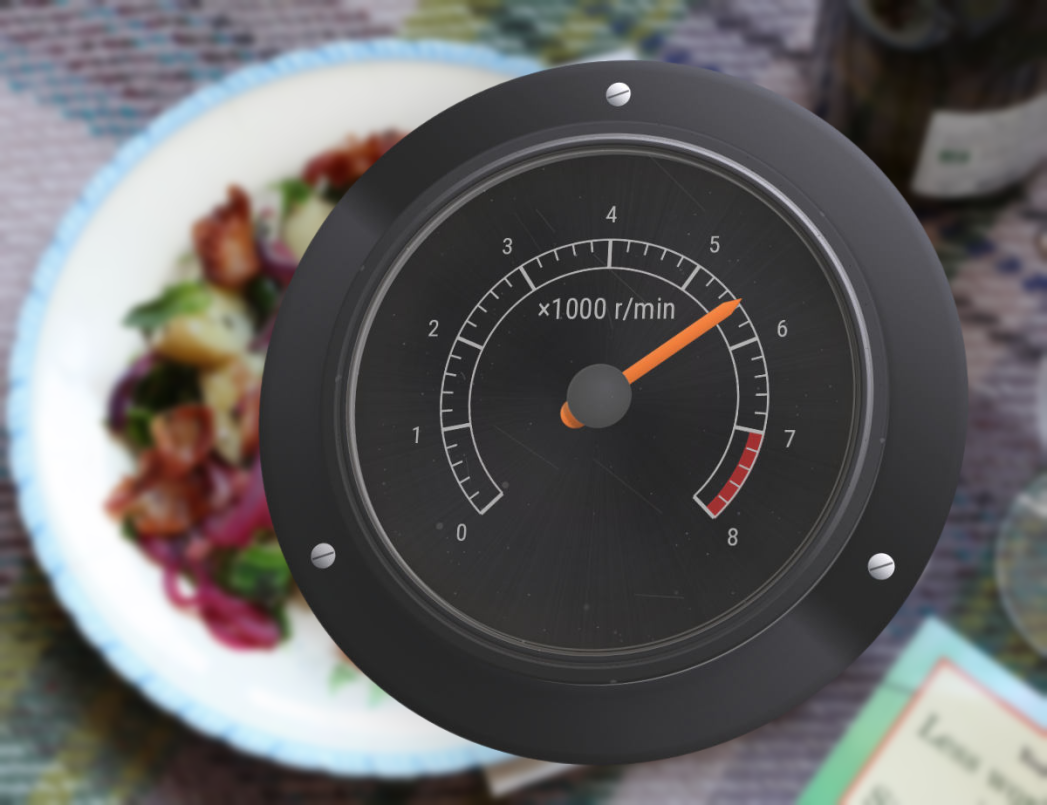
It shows rpm 5600
